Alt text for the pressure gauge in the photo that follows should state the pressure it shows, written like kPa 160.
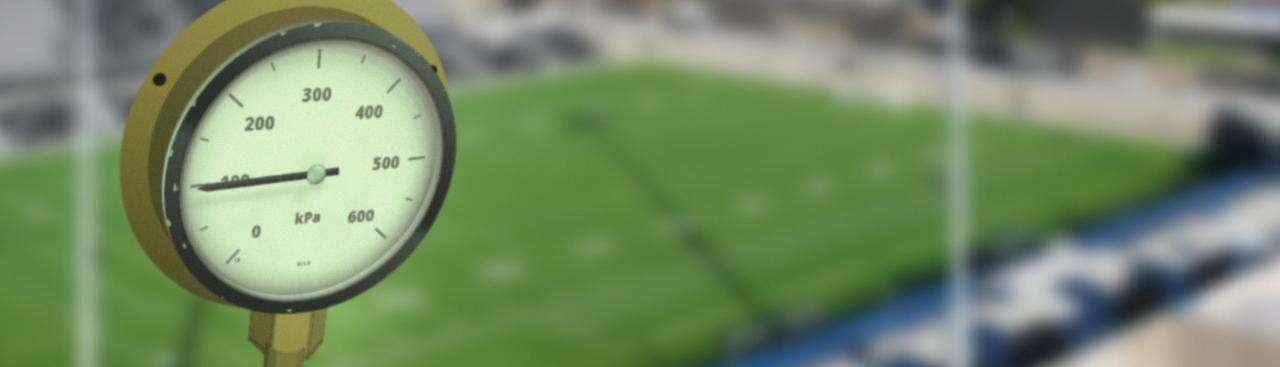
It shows kPa 100
